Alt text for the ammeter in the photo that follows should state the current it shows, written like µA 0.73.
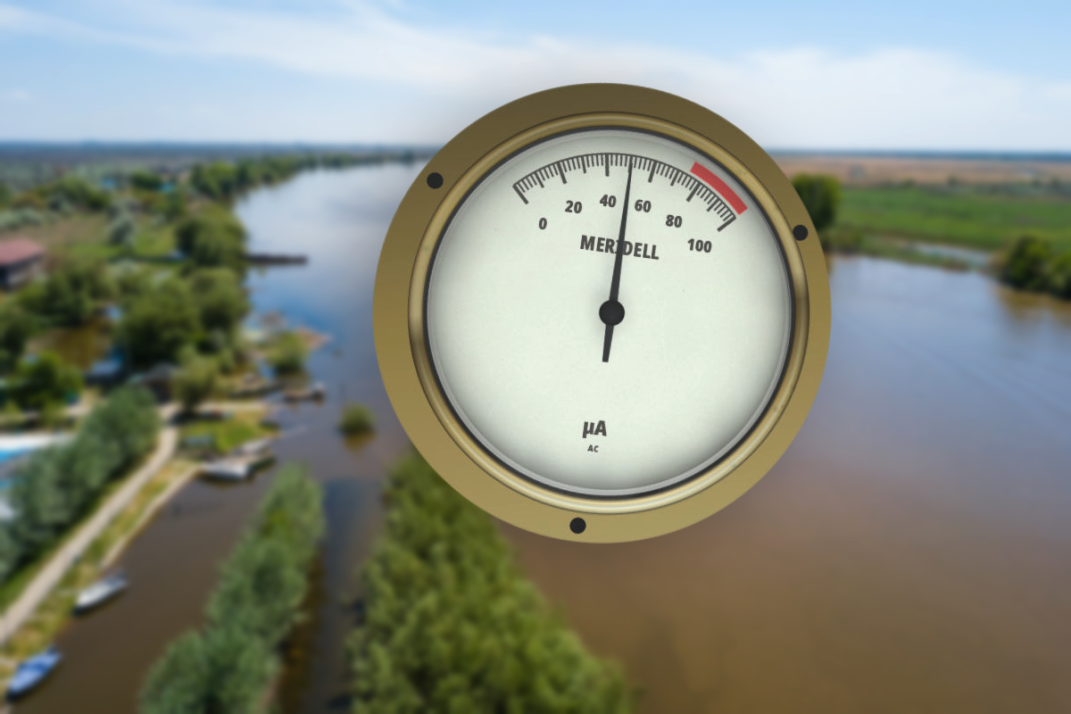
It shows µA 50
